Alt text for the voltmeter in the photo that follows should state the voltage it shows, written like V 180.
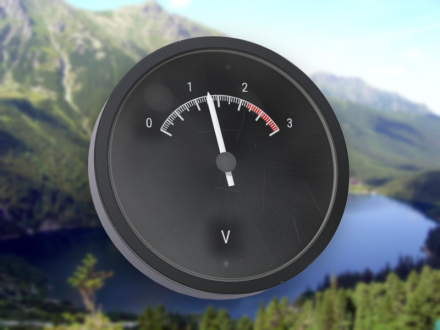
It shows V 1.25
